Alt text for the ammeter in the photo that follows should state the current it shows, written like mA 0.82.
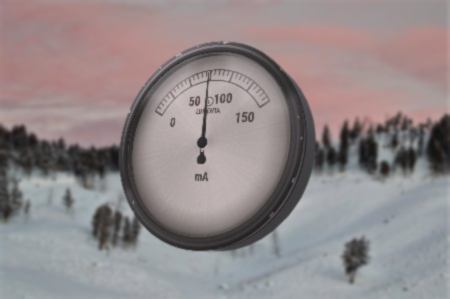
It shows mA 75
